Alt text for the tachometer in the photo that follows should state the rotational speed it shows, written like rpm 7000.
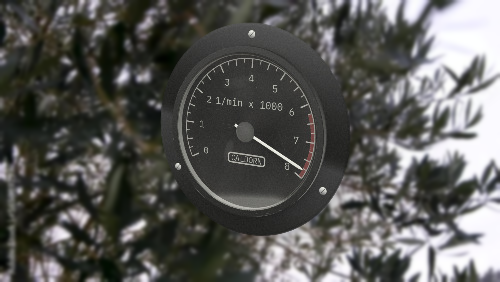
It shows rpm 7750
